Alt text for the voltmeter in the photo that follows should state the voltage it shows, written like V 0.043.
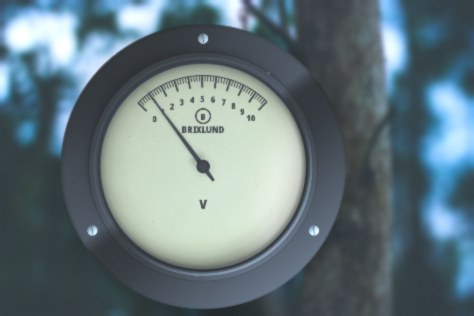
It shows V 1
